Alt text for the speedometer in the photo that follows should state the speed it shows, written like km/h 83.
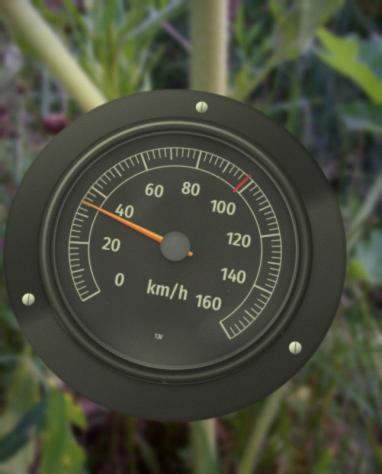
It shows km/h 34
